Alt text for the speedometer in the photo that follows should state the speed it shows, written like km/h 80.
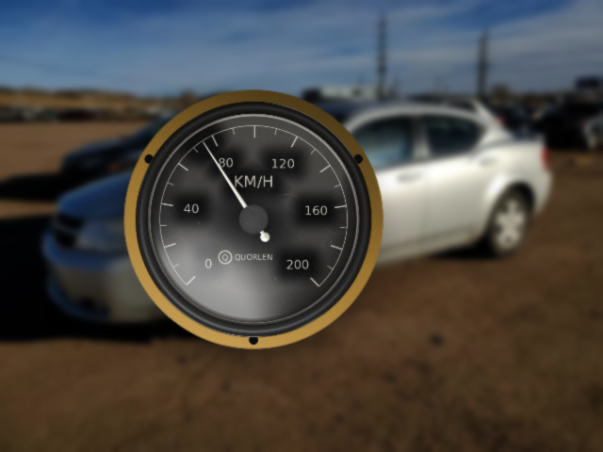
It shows km/h 75
